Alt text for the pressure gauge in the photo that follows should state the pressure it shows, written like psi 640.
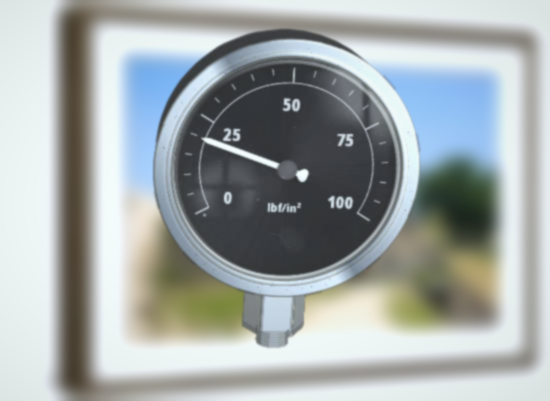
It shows psi 20
